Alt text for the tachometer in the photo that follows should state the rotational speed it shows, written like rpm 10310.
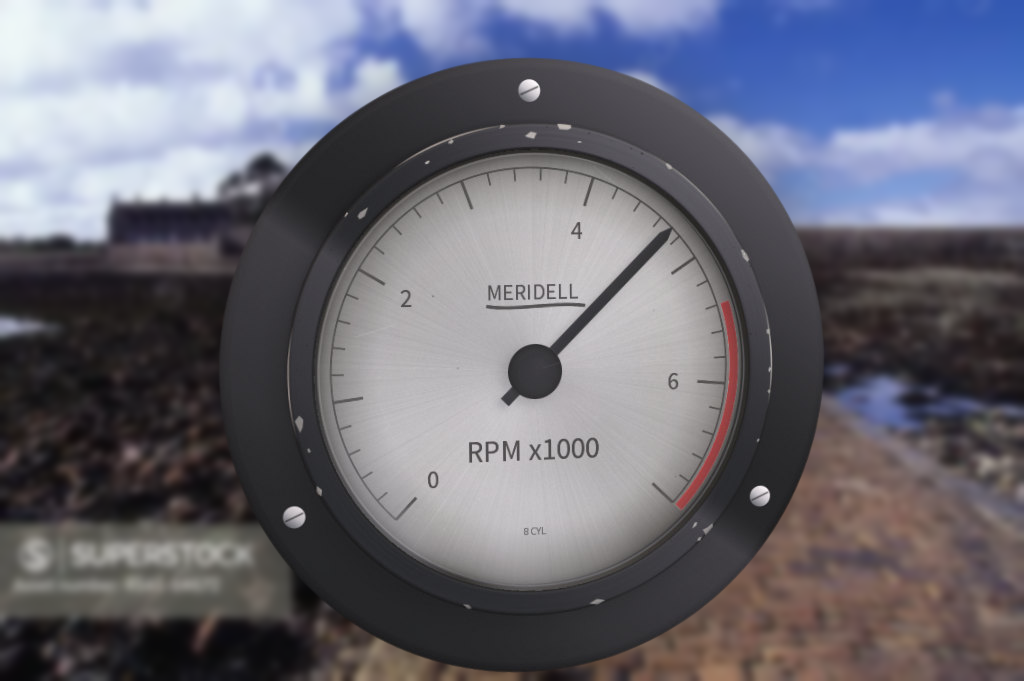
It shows rpm 4700
